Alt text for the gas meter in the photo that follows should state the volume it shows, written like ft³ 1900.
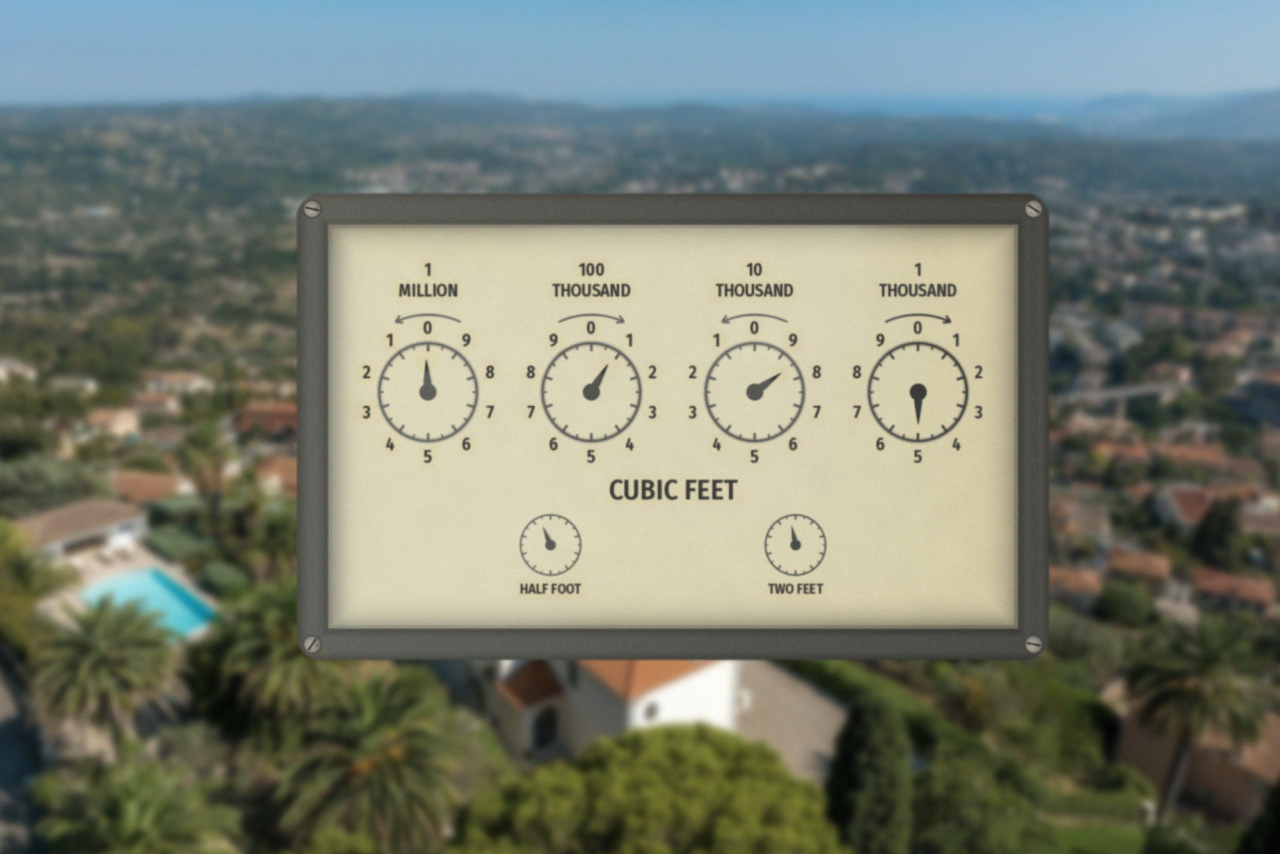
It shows ft³ 8500
